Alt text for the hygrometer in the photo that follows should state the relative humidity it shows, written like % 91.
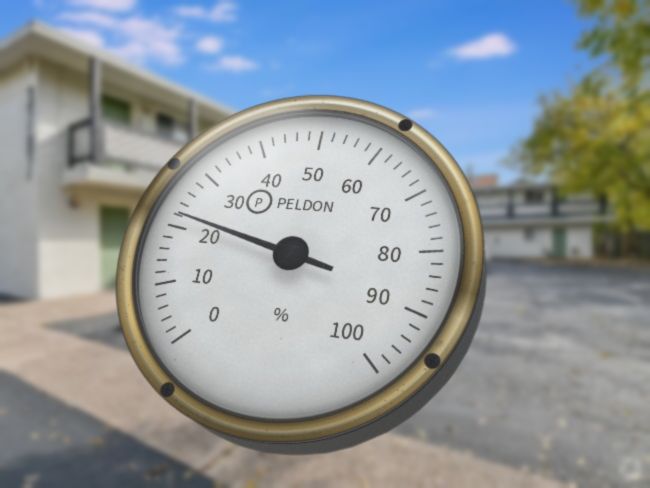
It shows % 22
